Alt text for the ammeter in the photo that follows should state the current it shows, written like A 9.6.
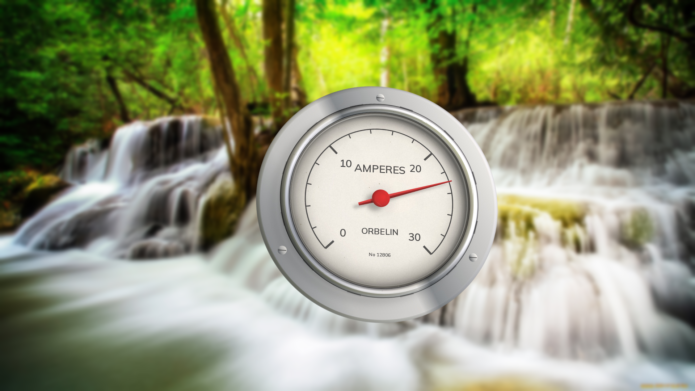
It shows A 23
